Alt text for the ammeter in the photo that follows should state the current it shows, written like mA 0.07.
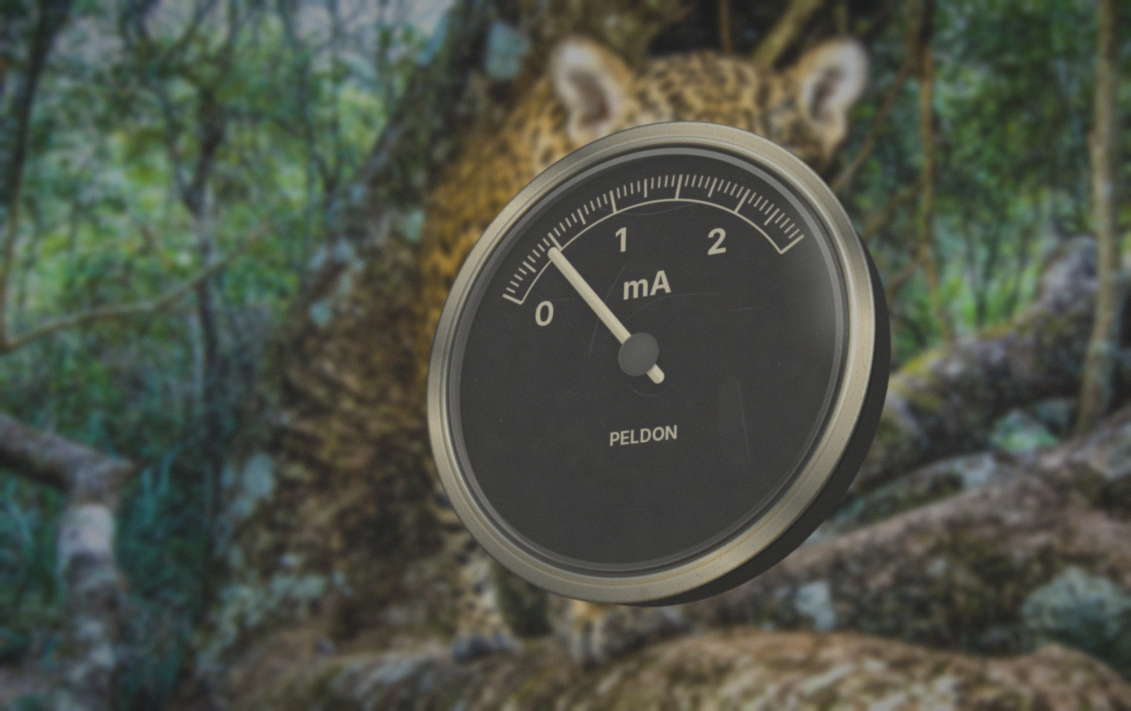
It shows mA 0.45
